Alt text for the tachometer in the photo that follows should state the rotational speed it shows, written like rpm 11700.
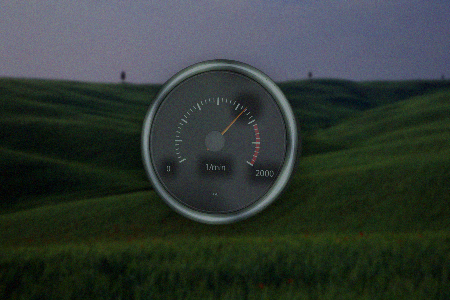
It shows rpm 1350
